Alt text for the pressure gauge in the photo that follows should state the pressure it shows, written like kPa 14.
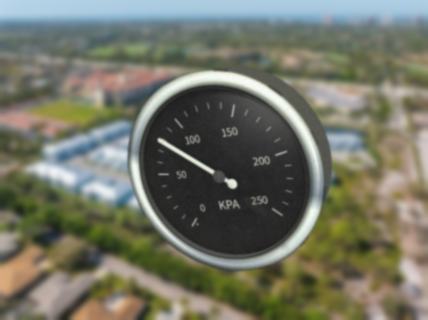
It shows kPa 80
